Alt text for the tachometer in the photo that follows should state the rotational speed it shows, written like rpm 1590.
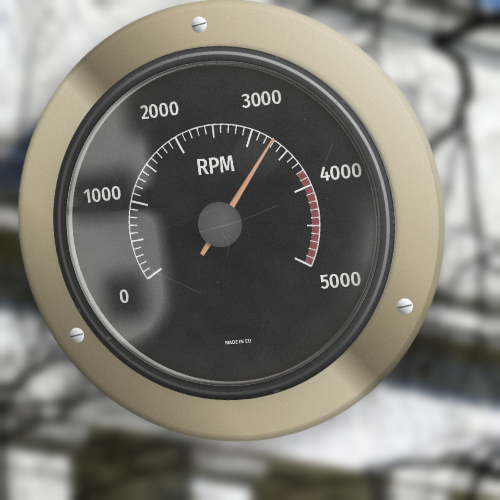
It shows rpm 3300
